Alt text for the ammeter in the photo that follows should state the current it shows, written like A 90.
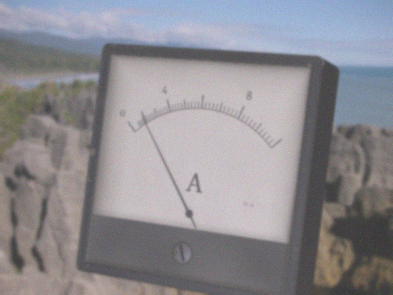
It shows A 2
